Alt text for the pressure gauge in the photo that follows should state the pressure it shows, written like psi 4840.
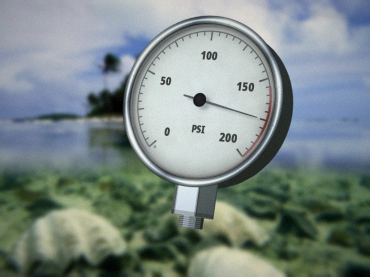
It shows psi 175
